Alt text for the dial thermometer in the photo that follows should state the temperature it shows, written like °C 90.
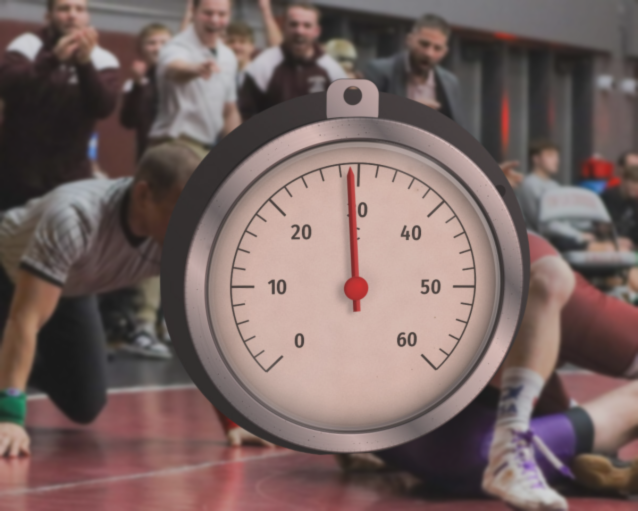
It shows °C 29
